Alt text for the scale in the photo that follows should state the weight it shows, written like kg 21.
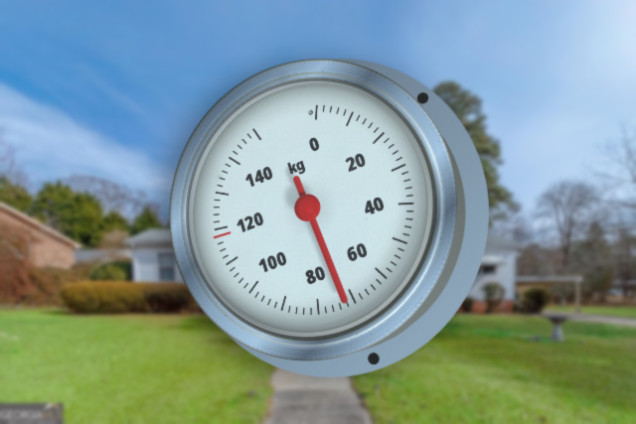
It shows kg 72
